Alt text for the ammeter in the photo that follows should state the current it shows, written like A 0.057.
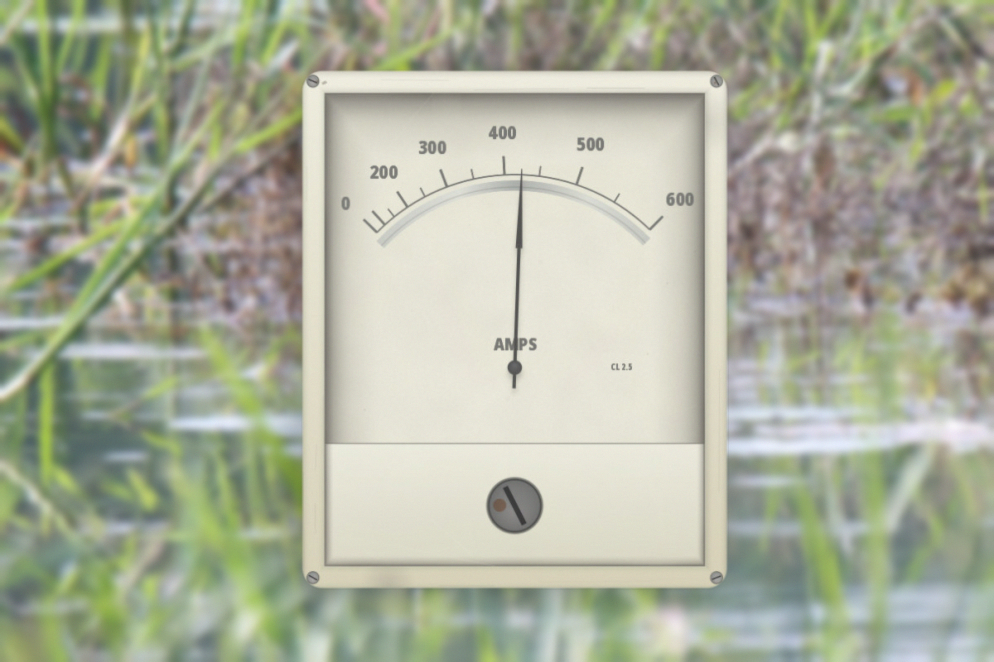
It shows A 425
